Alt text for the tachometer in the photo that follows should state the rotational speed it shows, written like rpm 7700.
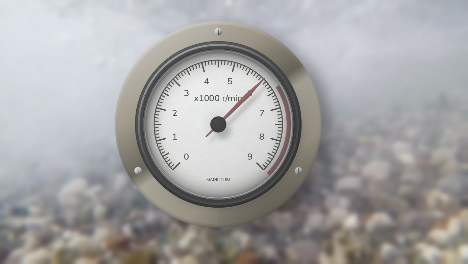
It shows rpm 6000
